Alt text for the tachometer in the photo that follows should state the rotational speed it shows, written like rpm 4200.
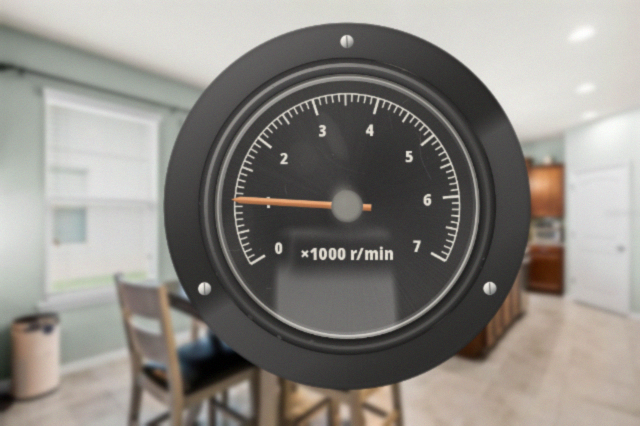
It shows rpm 1000
